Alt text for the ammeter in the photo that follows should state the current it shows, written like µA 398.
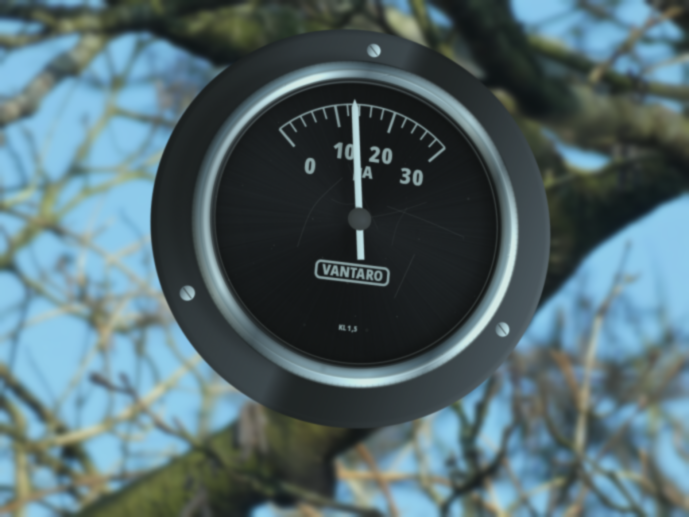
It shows µA 13
